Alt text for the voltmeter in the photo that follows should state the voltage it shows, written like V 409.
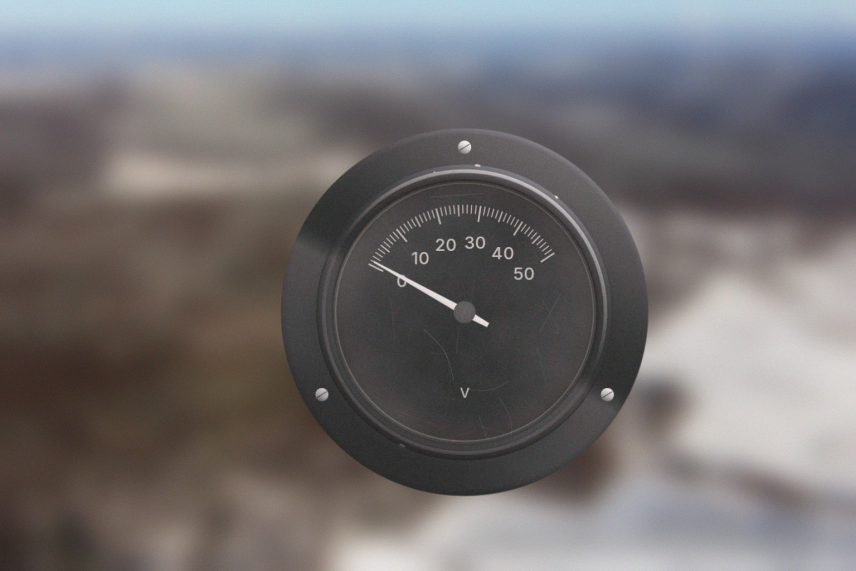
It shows V 1
